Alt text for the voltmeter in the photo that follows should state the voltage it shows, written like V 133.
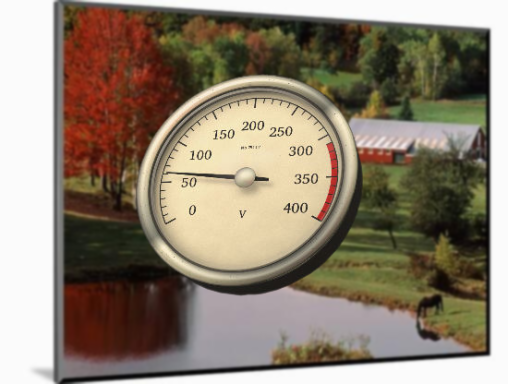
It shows V 60
